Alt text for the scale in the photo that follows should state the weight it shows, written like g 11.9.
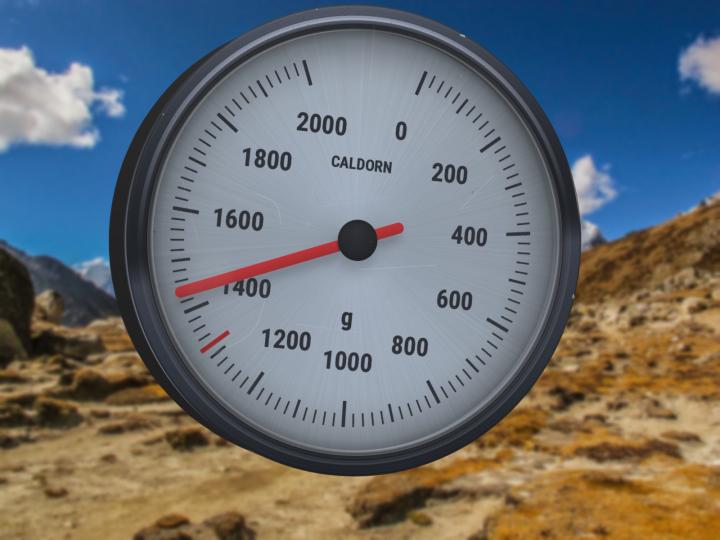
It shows g 1440
